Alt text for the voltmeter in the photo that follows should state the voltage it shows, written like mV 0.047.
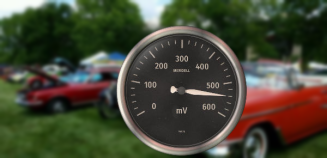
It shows mV 540
